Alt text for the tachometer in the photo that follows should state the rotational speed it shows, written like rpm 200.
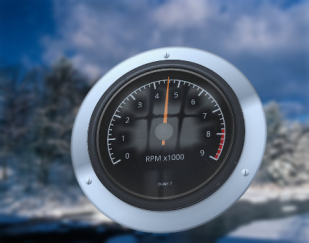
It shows rpm 4600
